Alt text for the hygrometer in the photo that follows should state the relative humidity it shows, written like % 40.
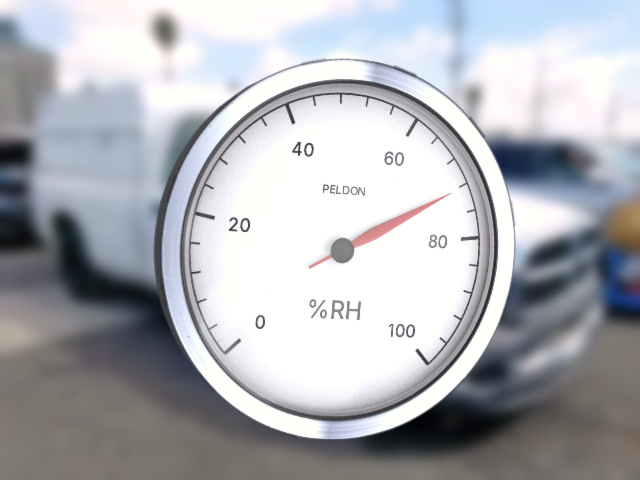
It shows % 72
